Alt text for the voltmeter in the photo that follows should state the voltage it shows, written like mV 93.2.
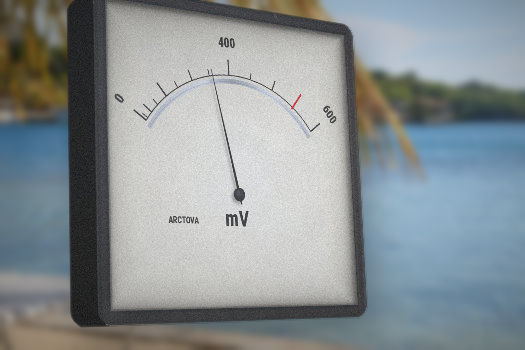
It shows mV 350
